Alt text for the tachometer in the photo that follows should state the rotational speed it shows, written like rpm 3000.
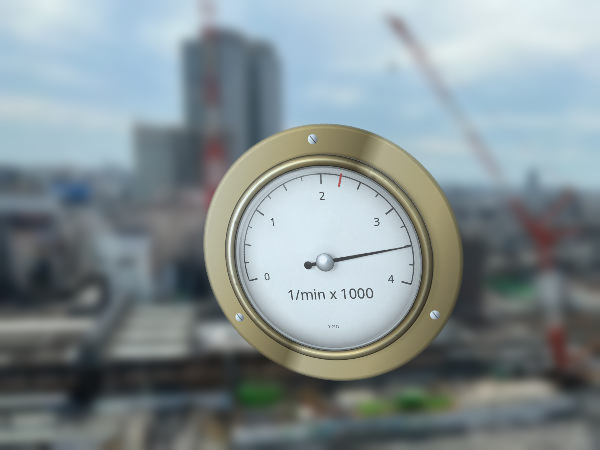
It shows rpm 3500
